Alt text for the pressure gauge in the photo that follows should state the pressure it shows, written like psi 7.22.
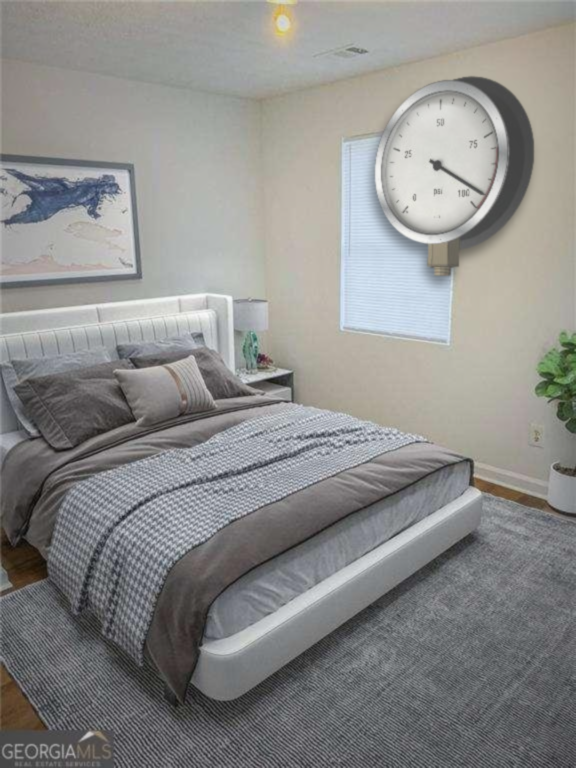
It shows psi 95
